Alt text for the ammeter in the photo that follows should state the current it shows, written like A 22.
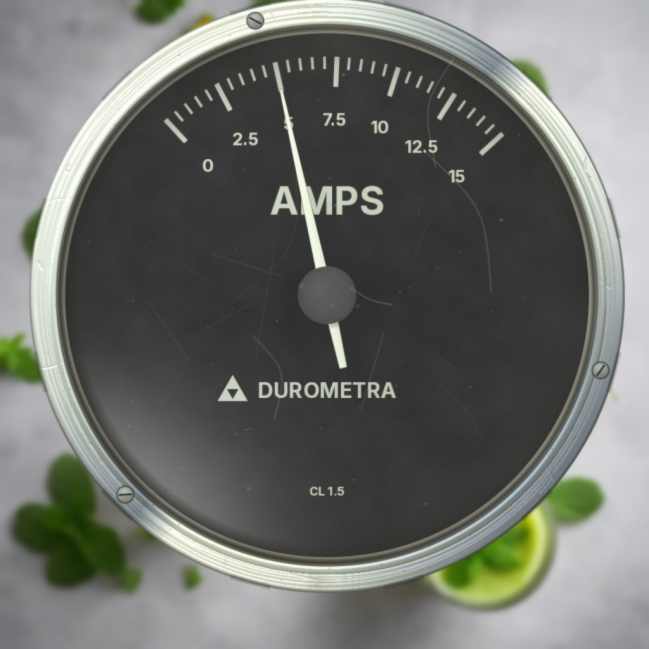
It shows A 5
